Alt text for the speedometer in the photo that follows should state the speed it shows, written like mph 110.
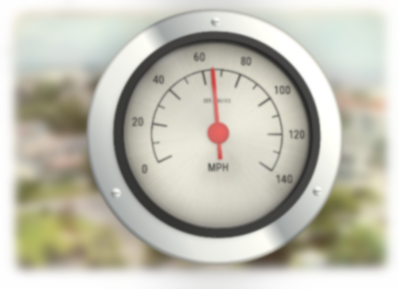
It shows mph 65
